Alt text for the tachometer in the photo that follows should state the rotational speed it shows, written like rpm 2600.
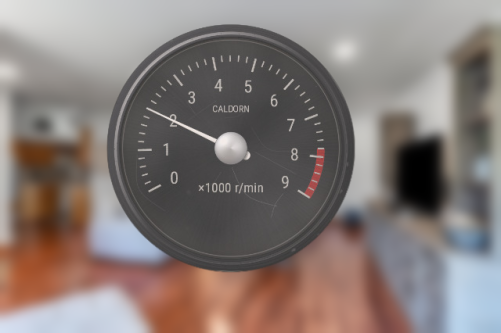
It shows rpm 2000
